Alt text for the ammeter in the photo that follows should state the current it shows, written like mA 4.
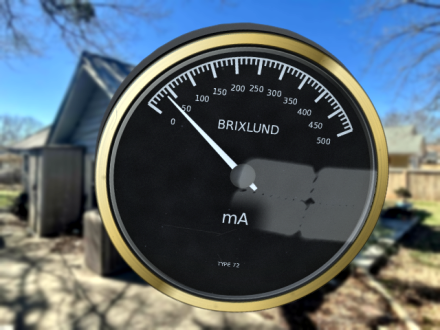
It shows mA 40
